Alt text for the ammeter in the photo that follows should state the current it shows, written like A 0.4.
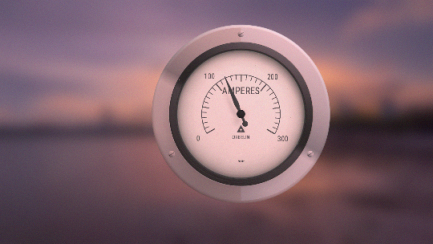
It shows A 120
